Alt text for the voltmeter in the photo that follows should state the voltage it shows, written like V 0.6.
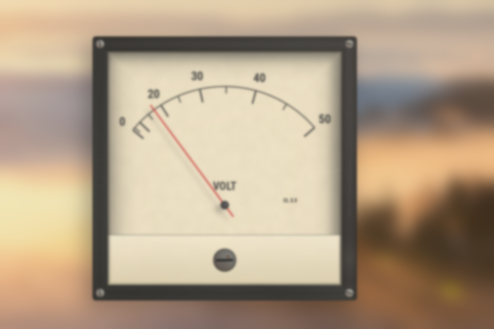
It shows V 17.5
